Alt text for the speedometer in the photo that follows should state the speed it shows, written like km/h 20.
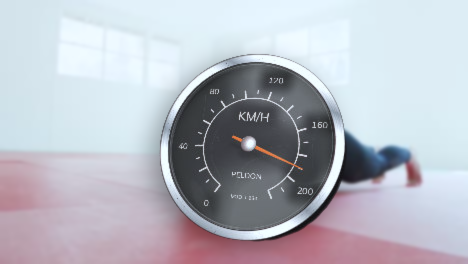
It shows km/h 190
